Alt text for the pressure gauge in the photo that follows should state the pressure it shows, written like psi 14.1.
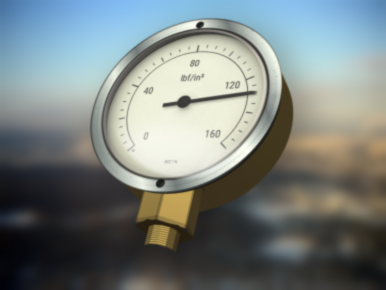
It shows psi 130
